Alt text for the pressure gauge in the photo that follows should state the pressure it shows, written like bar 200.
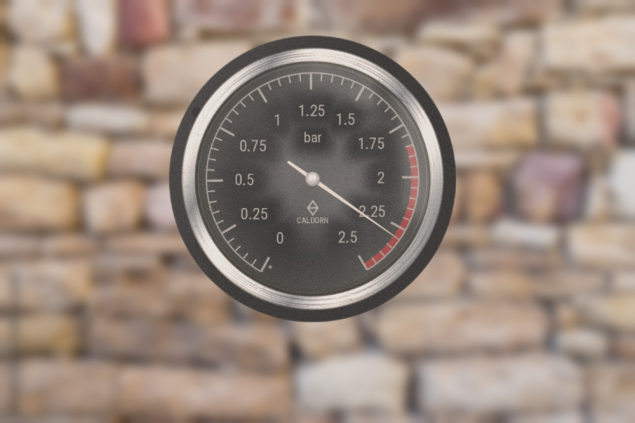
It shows bar 2.3
